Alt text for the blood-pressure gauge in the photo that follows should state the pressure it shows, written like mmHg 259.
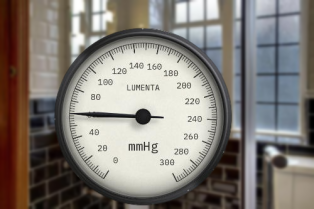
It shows mmHg 60
